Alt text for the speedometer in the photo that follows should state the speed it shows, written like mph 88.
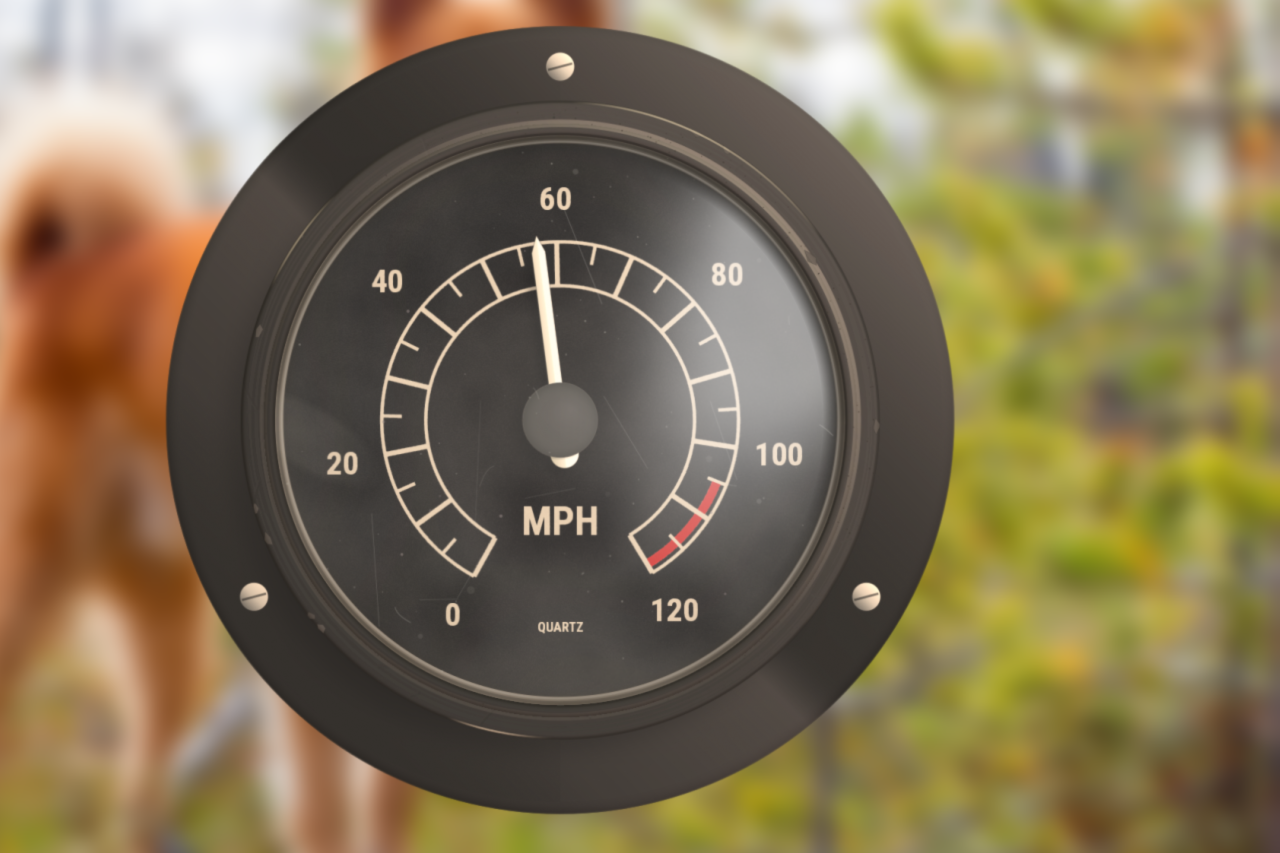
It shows mph 57.5
